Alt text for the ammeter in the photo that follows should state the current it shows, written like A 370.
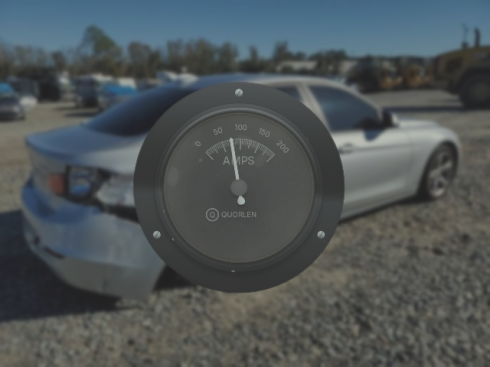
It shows A 75
